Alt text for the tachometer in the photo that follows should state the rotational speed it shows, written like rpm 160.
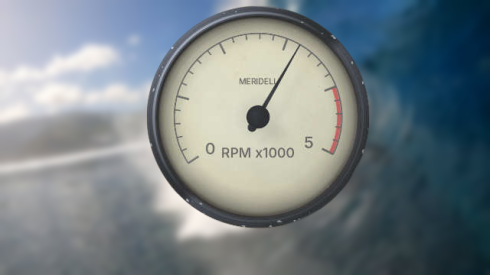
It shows rpm 3200
